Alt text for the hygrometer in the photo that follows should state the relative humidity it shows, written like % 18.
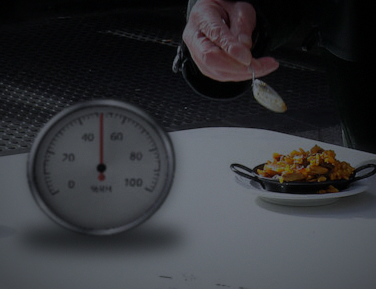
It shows % 50
